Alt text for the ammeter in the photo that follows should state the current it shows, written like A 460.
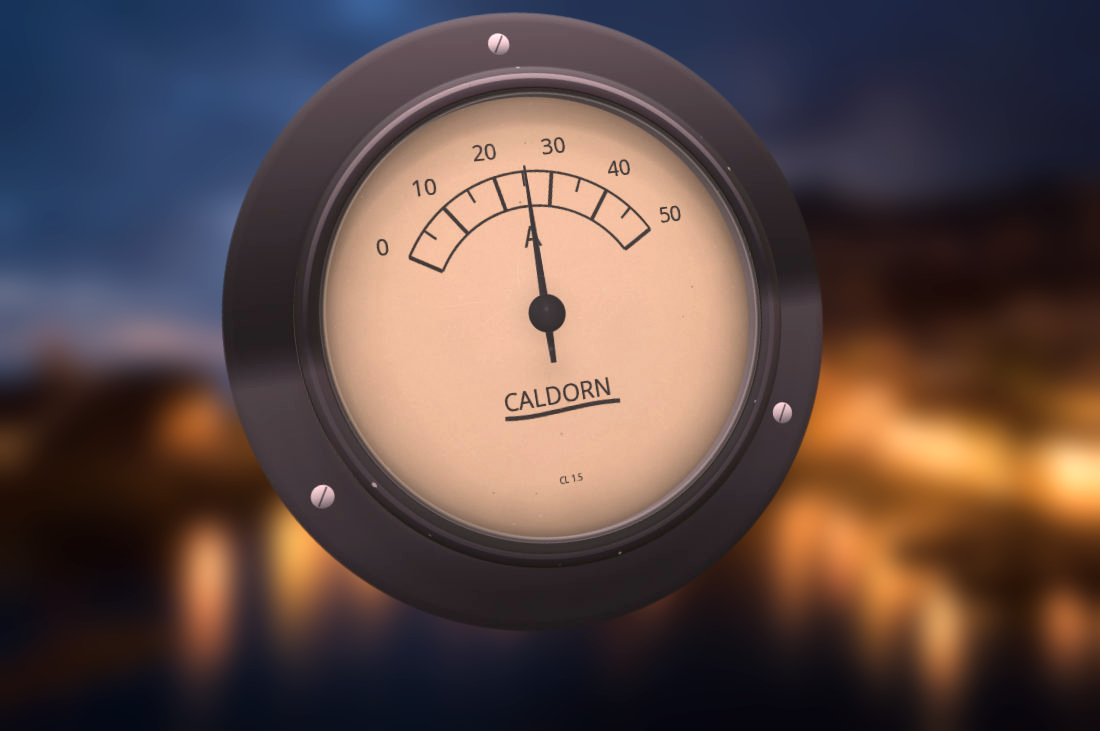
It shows A 25
